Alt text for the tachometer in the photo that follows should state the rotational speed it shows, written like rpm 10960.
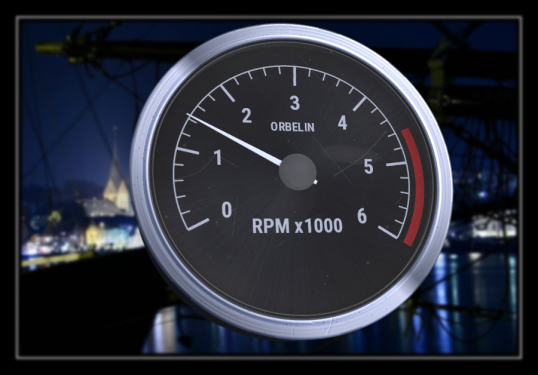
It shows rpm 1400
